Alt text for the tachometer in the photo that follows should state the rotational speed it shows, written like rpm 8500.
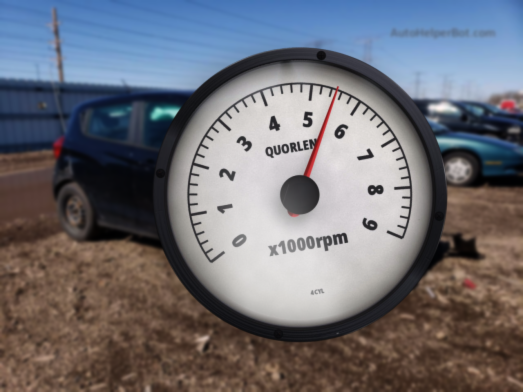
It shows rpm 5500
